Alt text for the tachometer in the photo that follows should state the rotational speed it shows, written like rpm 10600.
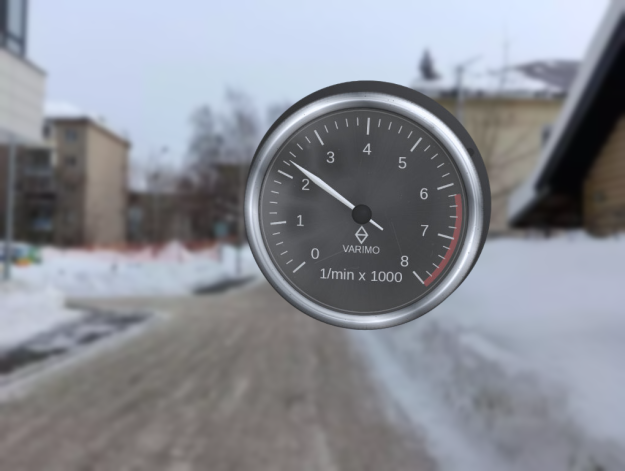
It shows rpm 2300
